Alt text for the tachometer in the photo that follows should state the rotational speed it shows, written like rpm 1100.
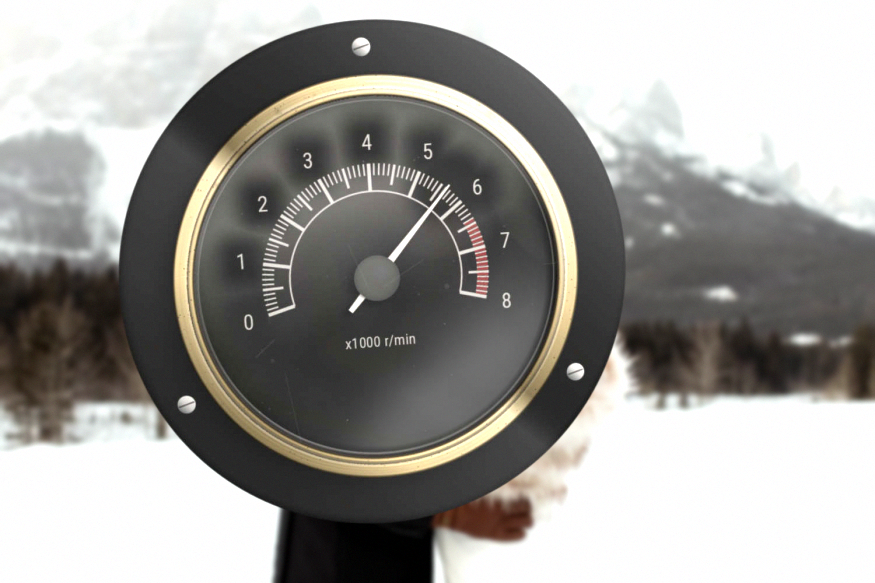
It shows rpm 5600
